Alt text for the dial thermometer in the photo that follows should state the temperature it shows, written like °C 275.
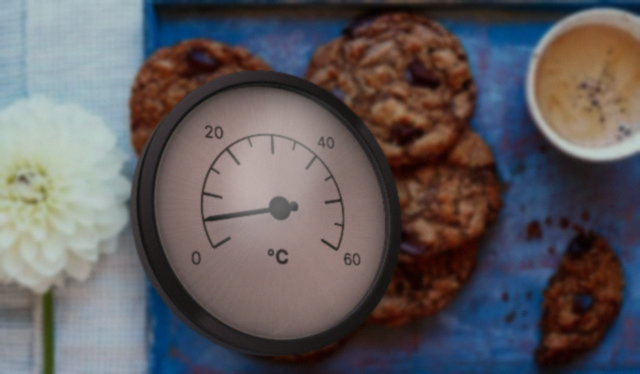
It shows °C 5
